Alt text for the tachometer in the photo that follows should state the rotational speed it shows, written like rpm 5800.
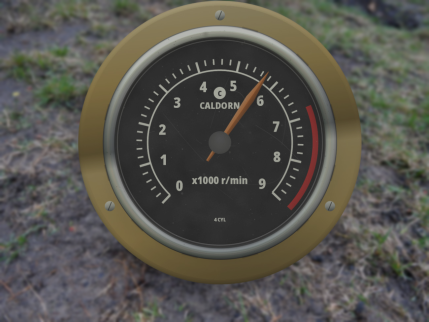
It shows rpm 5700
